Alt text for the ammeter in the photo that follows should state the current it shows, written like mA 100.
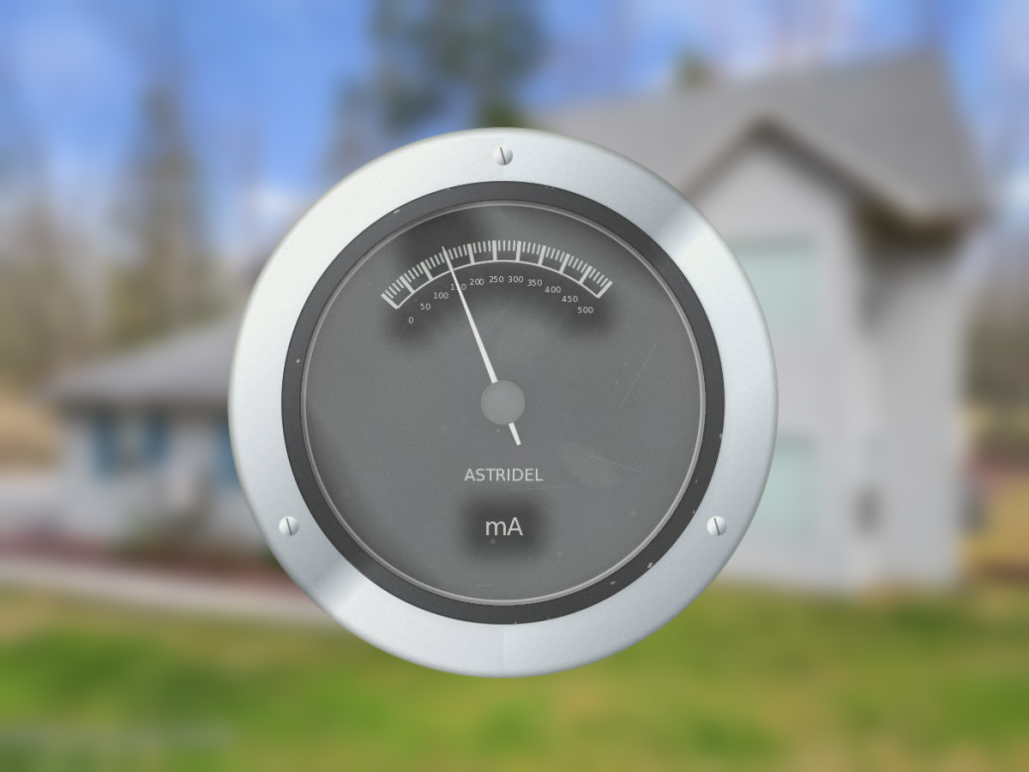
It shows mA 150
